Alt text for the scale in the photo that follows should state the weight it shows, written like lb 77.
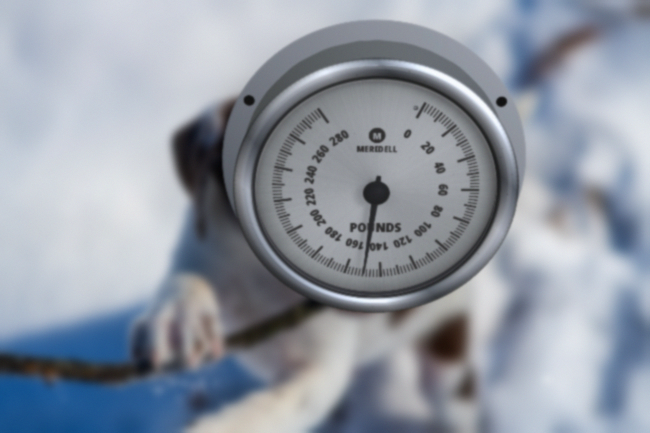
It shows lb 150
